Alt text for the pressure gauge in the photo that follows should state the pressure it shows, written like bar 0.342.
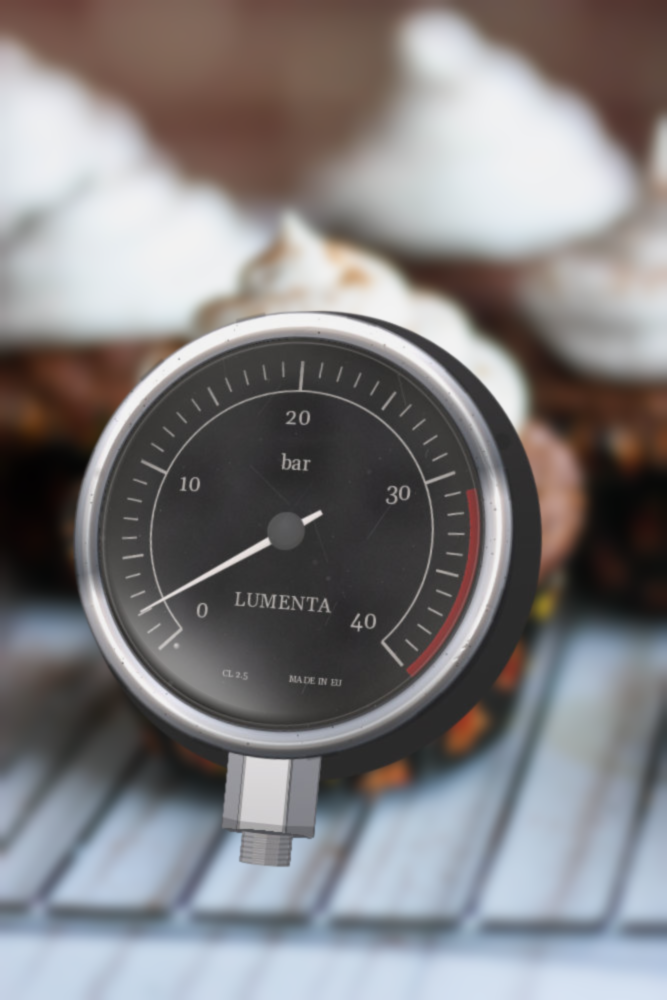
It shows bar 2
